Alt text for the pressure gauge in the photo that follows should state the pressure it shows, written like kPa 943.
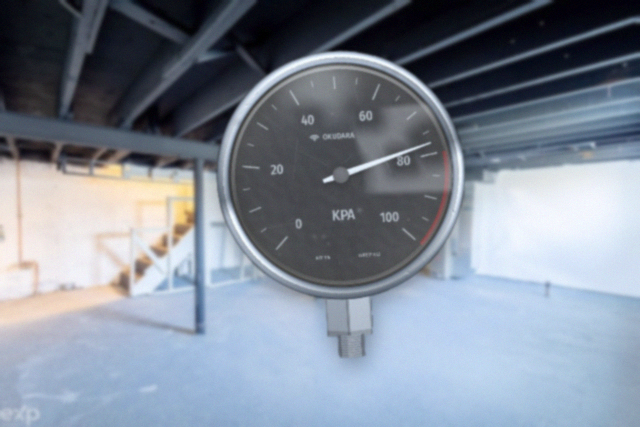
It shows kPa 77.5
